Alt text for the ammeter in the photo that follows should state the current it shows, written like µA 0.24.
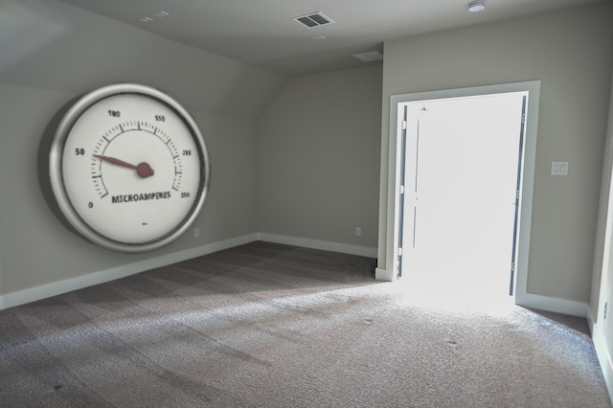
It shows µA 50
